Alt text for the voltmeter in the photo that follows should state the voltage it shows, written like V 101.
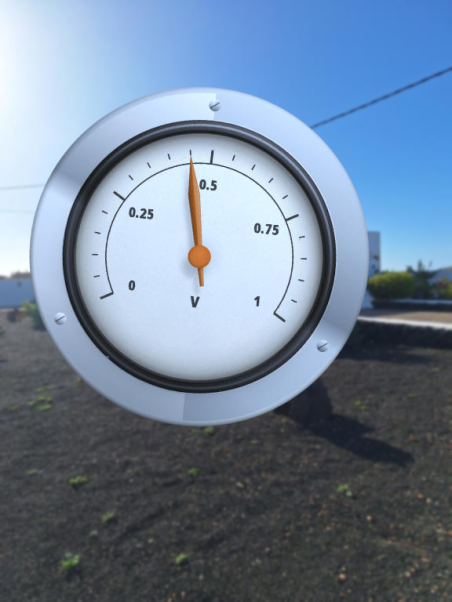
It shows V 0.45
